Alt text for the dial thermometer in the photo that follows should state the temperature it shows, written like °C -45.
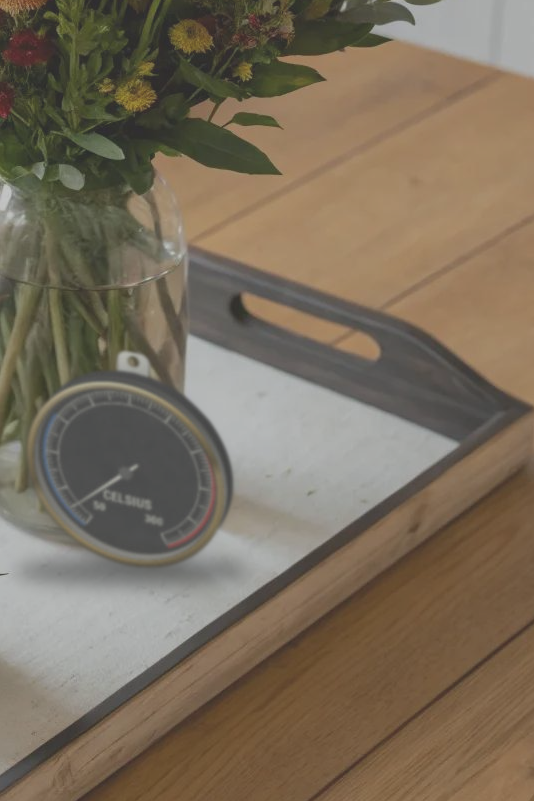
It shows °C 62.5
